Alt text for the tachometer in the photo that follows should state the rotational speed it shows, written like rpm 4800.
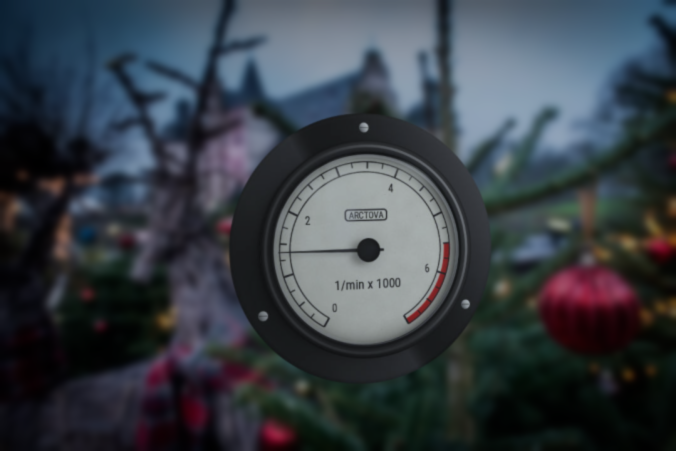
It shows rpm 1375
